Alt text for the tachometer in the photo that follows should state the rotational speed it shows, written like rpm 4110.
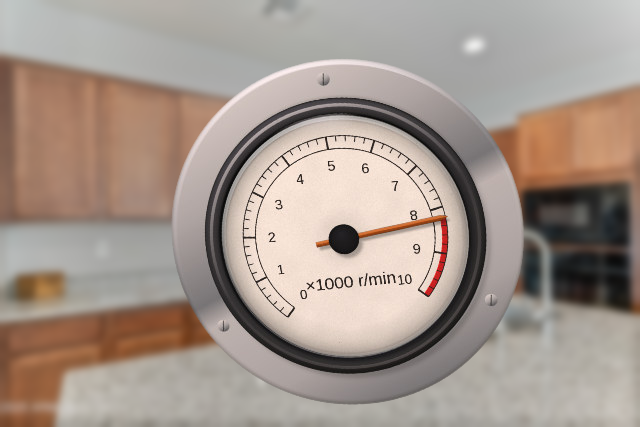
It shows rpm 8200
